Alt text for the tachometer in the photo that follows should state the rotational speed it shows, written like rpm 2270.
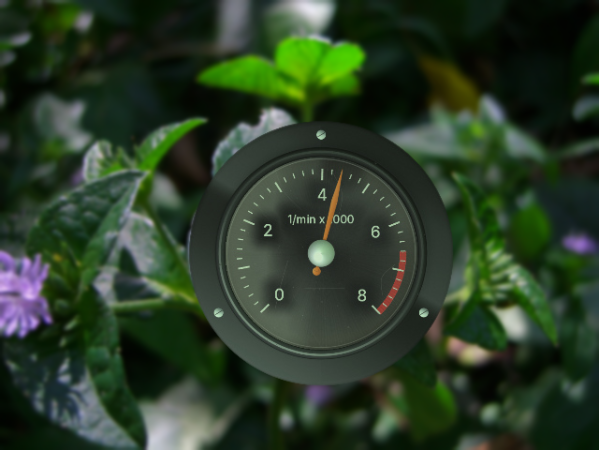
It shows rpm 4400
